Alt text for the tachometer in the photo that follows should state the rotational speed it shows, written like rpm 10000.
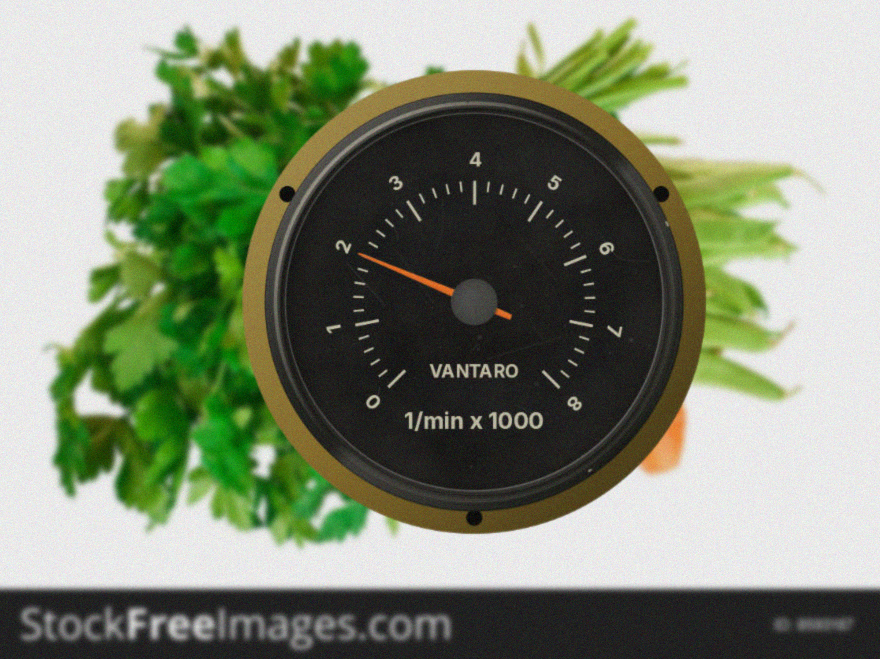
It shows rpm 2000
